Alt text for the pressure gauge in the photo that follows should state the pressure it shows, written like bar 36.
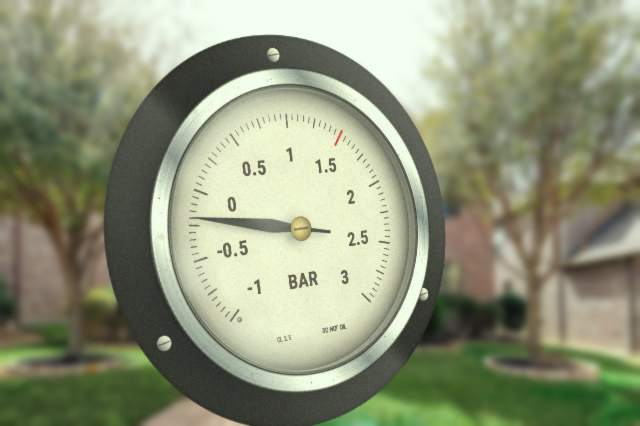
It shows bar -0.2
